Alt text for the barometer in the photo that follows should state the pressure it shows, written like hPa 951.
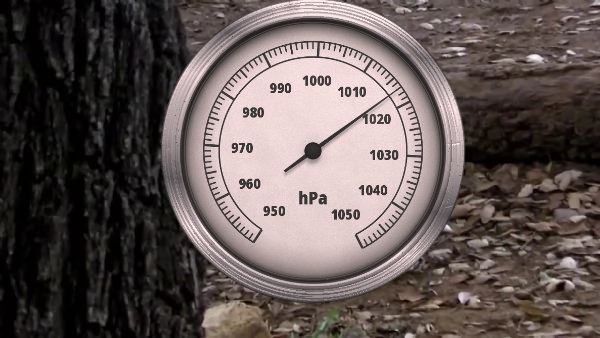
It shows hPa 1017
